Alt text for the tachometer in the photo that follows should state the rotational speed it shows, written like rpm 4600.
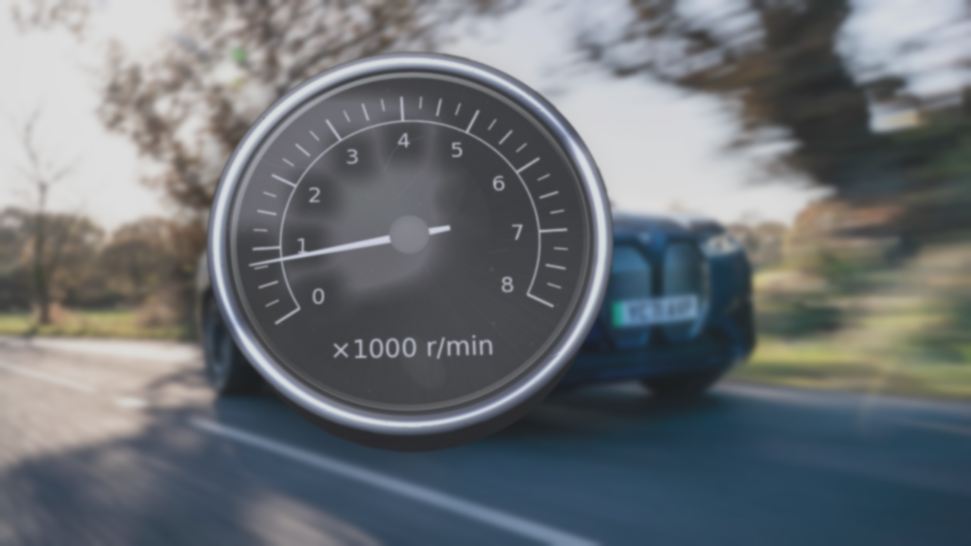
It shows rpm 750
